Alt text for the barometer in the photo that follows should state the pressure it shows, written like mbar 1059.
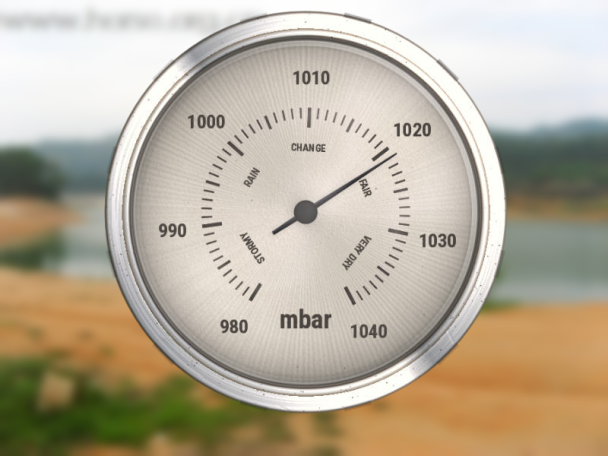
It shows mbar 1021
